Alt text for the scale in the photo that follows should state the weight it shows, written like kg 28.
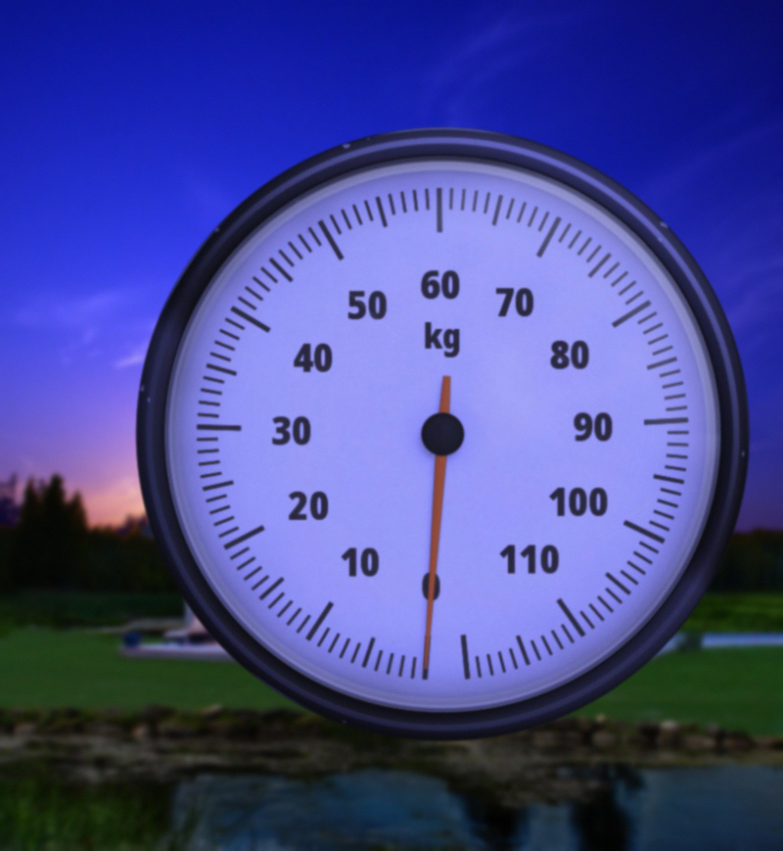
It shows kg 0
